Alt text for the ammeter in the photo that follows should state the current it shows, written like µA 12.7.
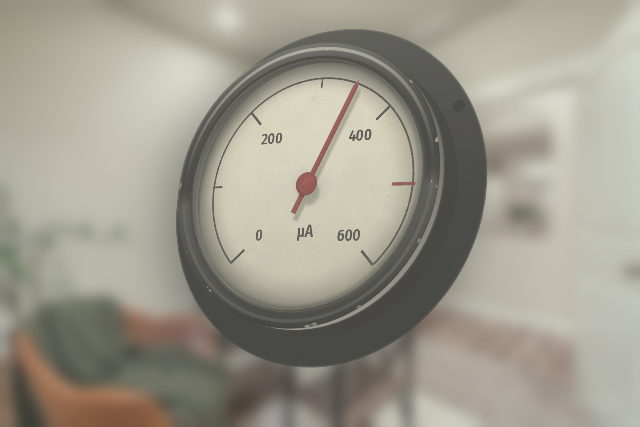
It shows µA 350
